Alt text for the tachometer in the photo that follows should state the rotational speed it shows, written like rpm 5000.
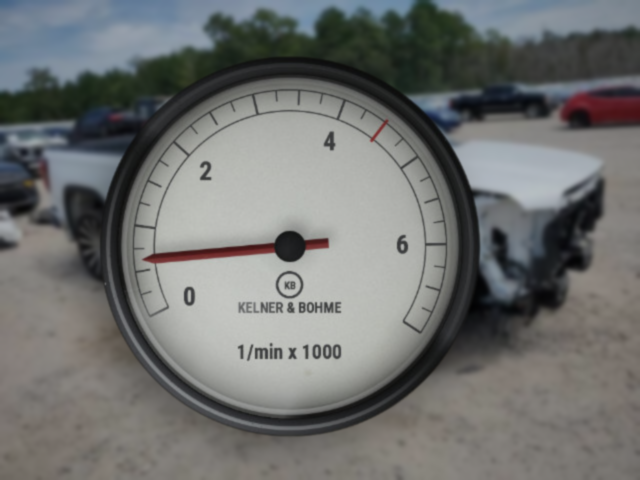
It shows rpm 625
